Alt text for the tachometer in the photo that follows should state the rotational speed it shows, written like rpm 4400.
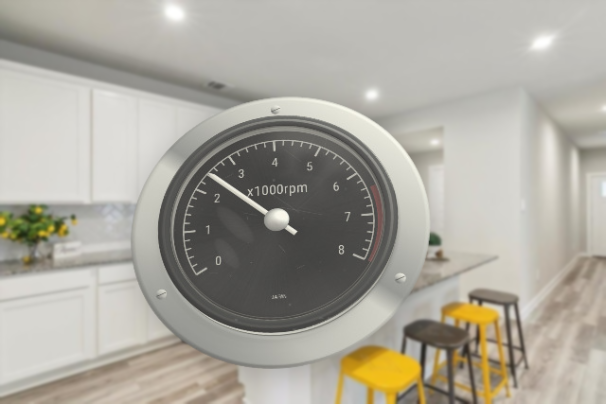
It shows rpm 2400
